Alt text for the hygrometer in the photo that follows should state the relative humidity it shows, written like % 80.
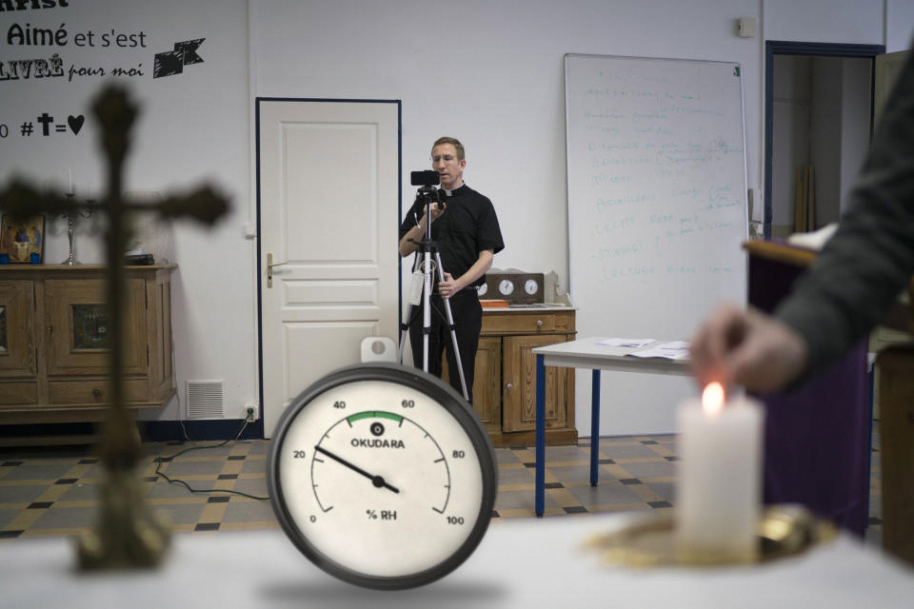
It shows % 25
